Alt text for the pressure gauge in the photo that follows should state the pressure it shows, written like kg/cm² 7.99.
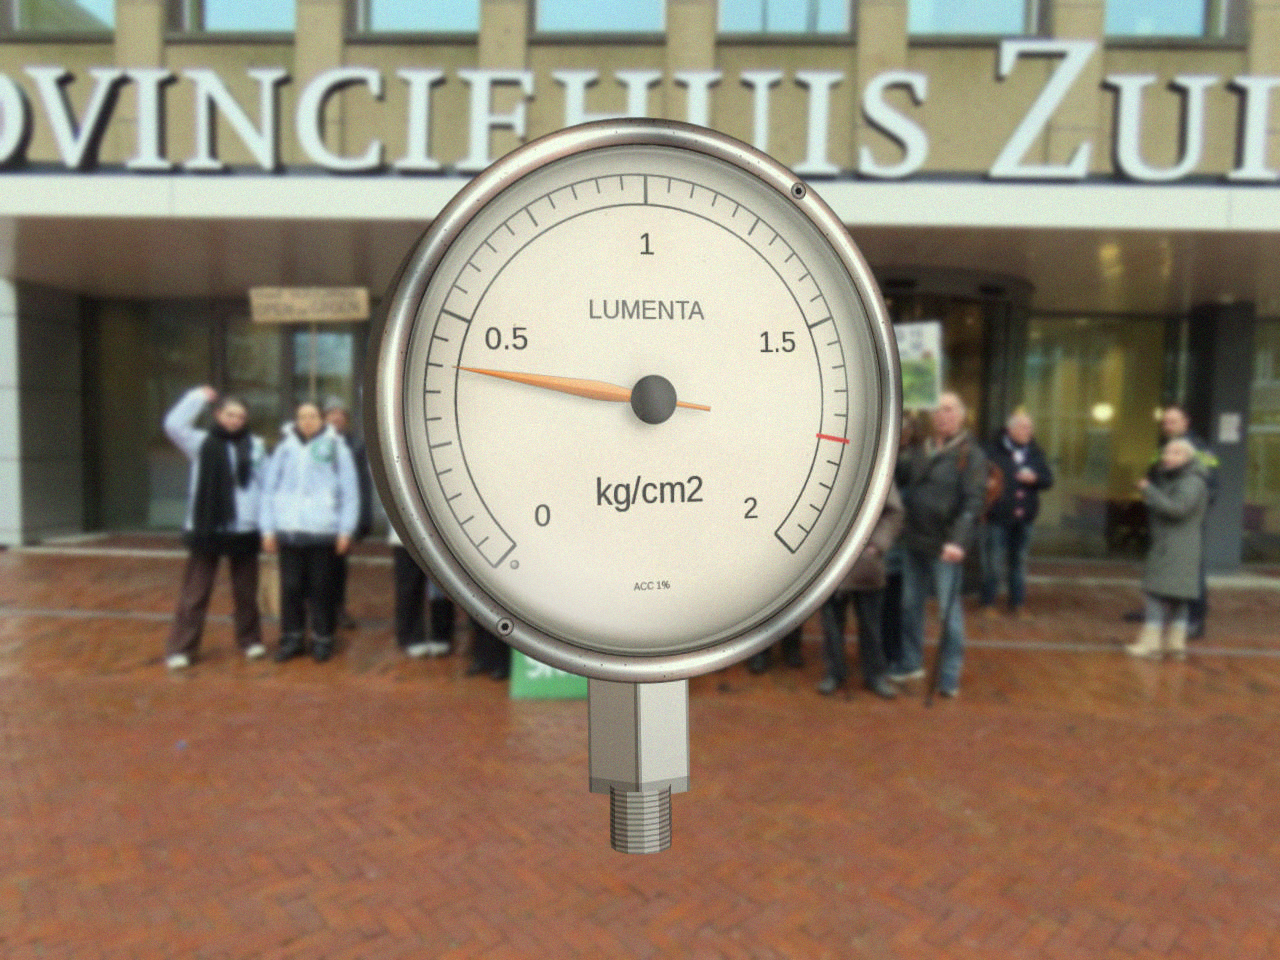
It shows kg/cm² 0.4
